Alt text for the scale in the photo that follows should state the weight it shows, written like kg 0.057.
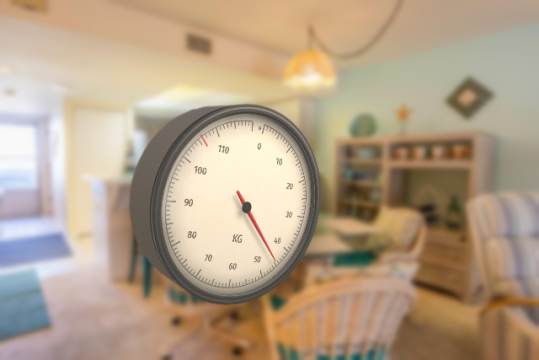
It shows kg 45
